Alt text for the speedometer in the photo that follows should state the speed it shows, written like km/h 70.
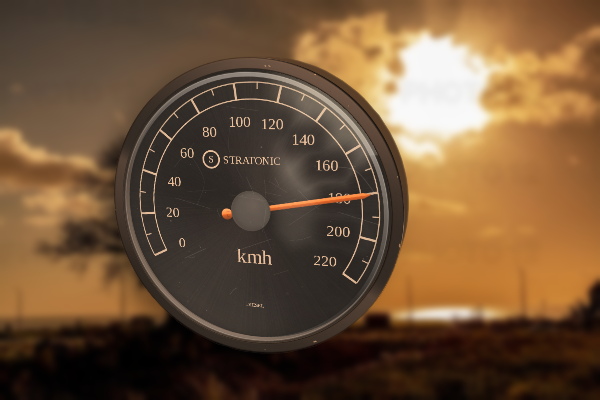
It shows km/h 180
